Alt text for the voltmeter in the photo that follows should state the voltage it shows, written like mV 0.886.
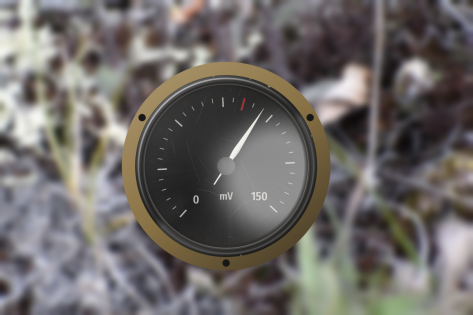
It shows mV 95
